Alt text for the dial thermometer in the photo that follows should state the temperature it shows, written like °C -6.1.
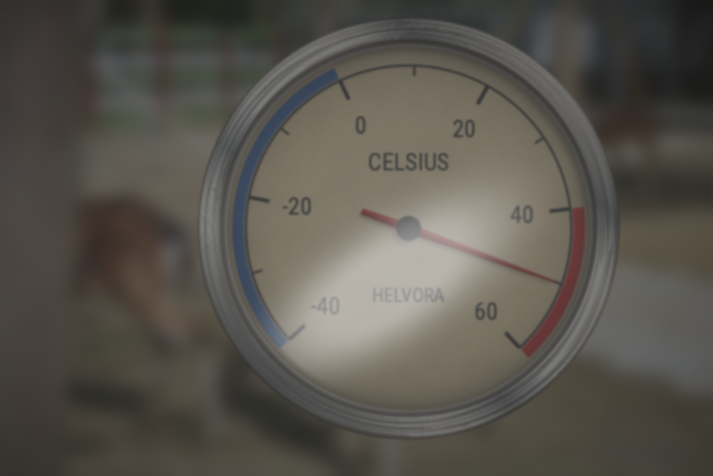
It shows °C 50
